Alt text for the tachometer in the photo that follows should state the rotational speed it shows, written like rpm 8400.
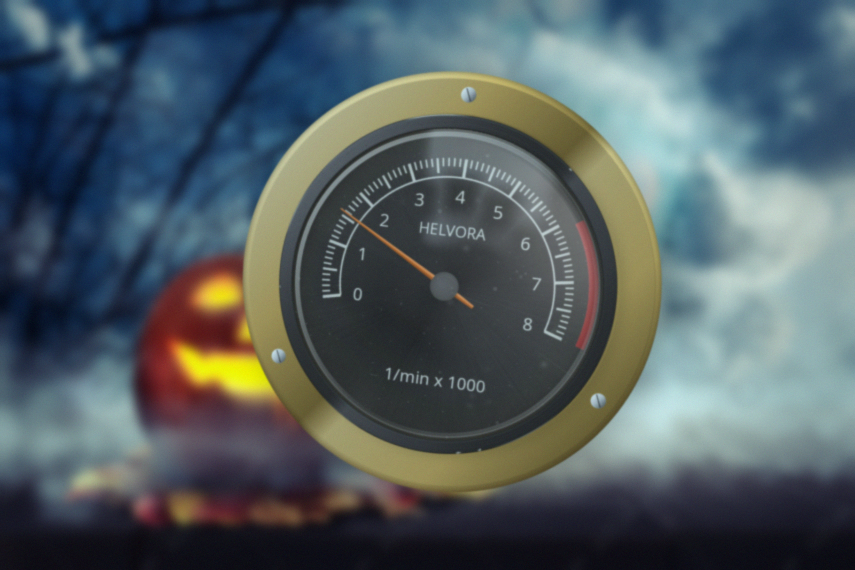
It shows rpm 1600
